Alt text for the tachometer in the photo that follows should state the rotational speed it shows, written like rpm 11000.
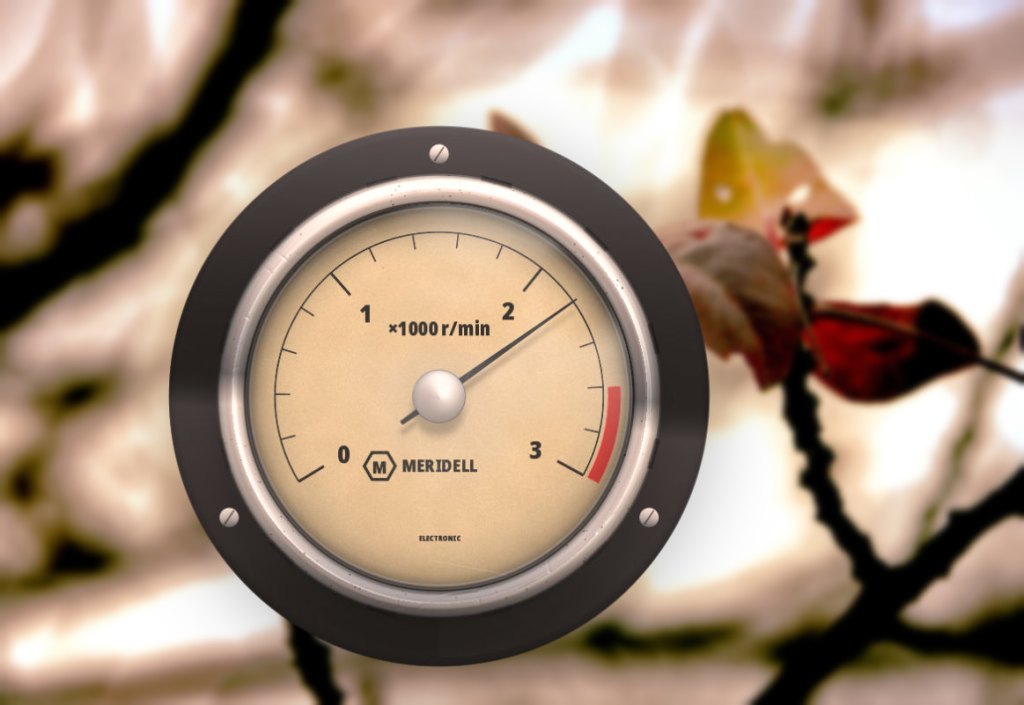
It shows rpm 2200
